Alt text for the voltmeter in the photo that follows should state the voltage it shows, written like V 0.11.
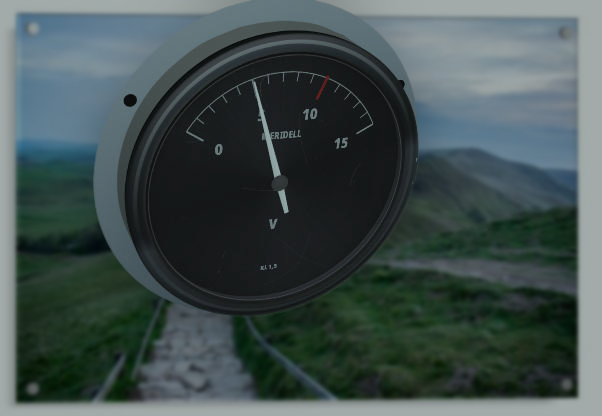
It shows V 5
